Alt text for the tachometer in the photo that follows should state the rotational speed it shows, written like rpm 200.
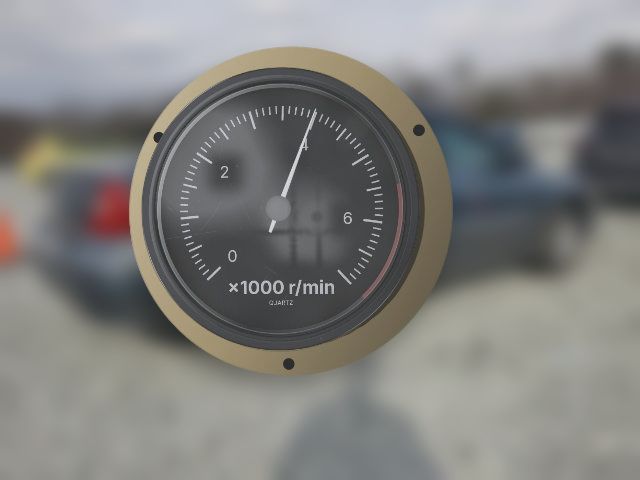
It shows rpm 4000
